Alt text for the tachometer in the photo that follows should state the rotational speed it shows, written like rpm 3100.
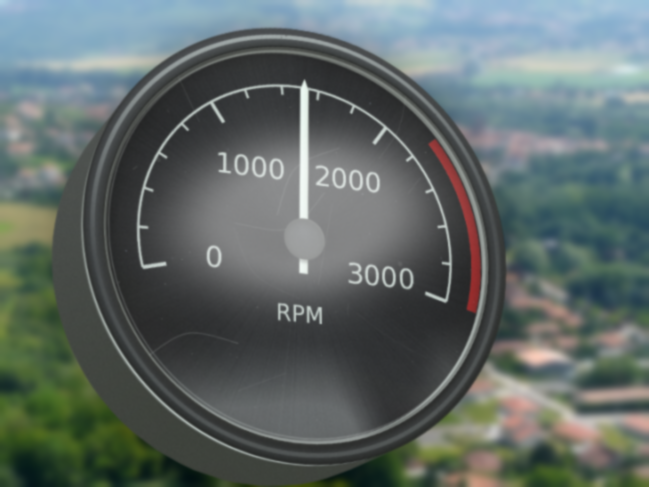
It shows rpm 1500
